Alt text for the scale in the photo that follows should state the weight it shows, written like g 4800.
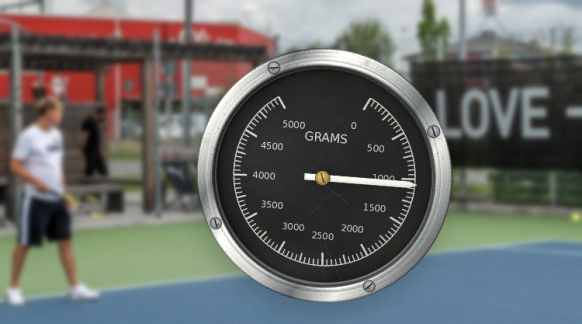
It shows g 1050
